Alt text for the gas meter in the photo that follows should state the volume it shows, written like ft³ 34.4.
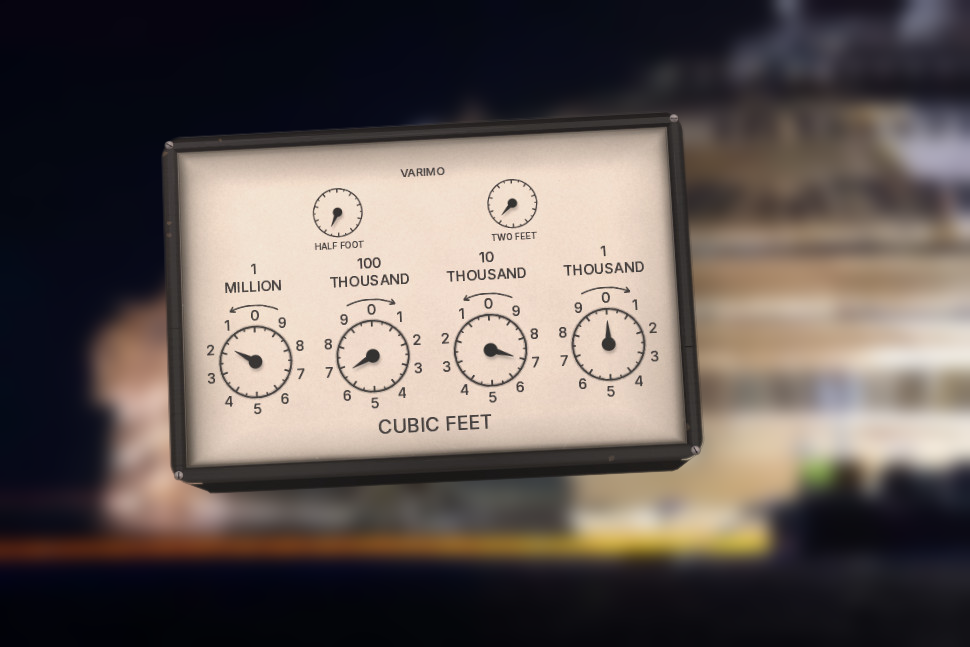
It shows ft³ 167000
